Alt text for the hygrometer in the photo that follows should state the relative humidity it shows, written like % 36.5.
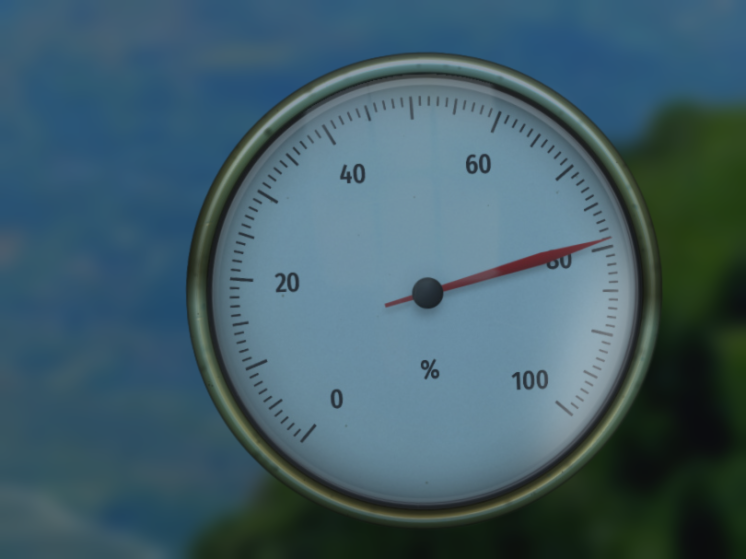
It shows % 79
